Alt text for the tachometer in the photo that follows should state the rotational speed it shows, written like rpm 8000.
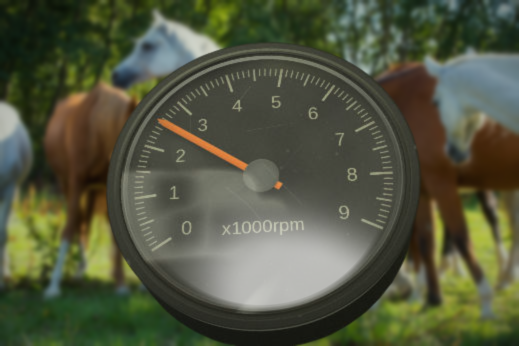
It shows rpm 2500
